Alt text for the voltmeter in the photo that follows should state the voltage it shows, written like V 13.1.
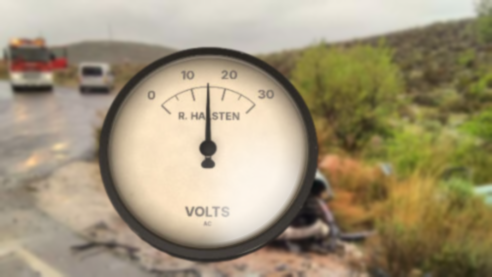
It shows V 15
